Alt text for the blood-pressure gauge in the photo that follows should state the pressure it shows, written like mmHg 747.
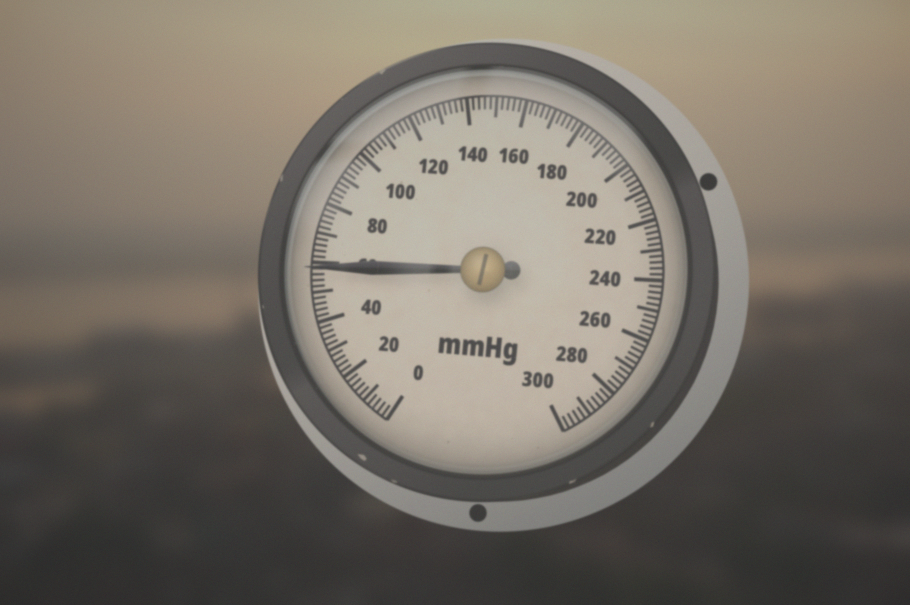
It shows mmHg 58
